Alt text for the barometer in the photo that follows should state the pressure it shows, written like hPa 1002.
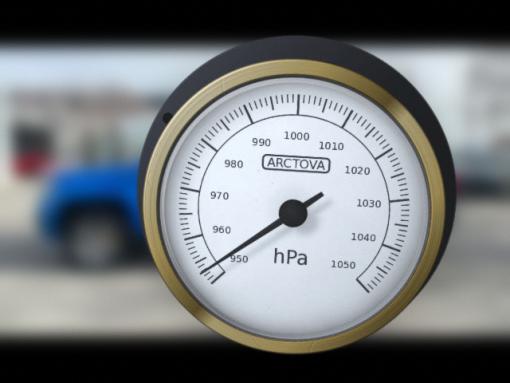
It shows hPa 953
